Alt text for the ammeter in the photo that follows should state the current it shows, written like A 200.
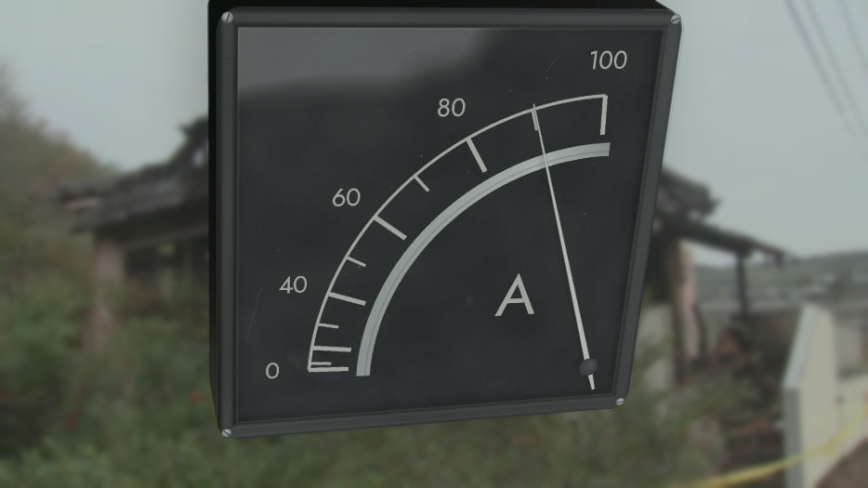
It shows A 90
